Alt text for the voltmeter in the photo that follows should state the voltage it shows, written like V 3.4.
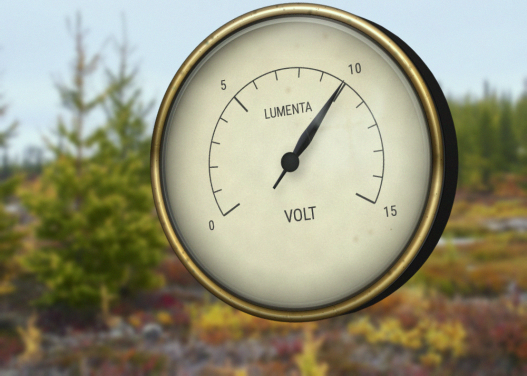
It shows V 10
